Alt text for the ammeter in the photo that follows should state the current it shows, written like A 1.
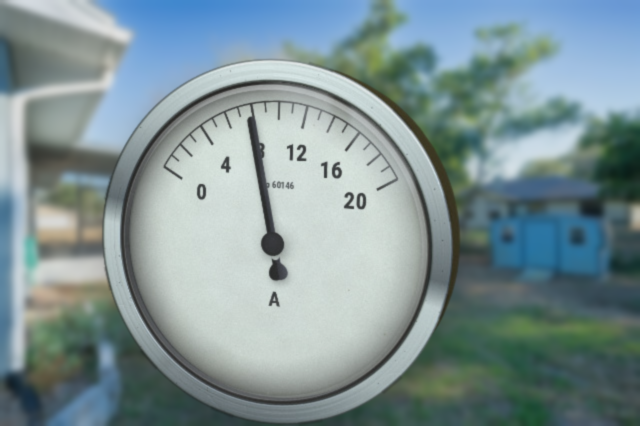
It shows A 8
